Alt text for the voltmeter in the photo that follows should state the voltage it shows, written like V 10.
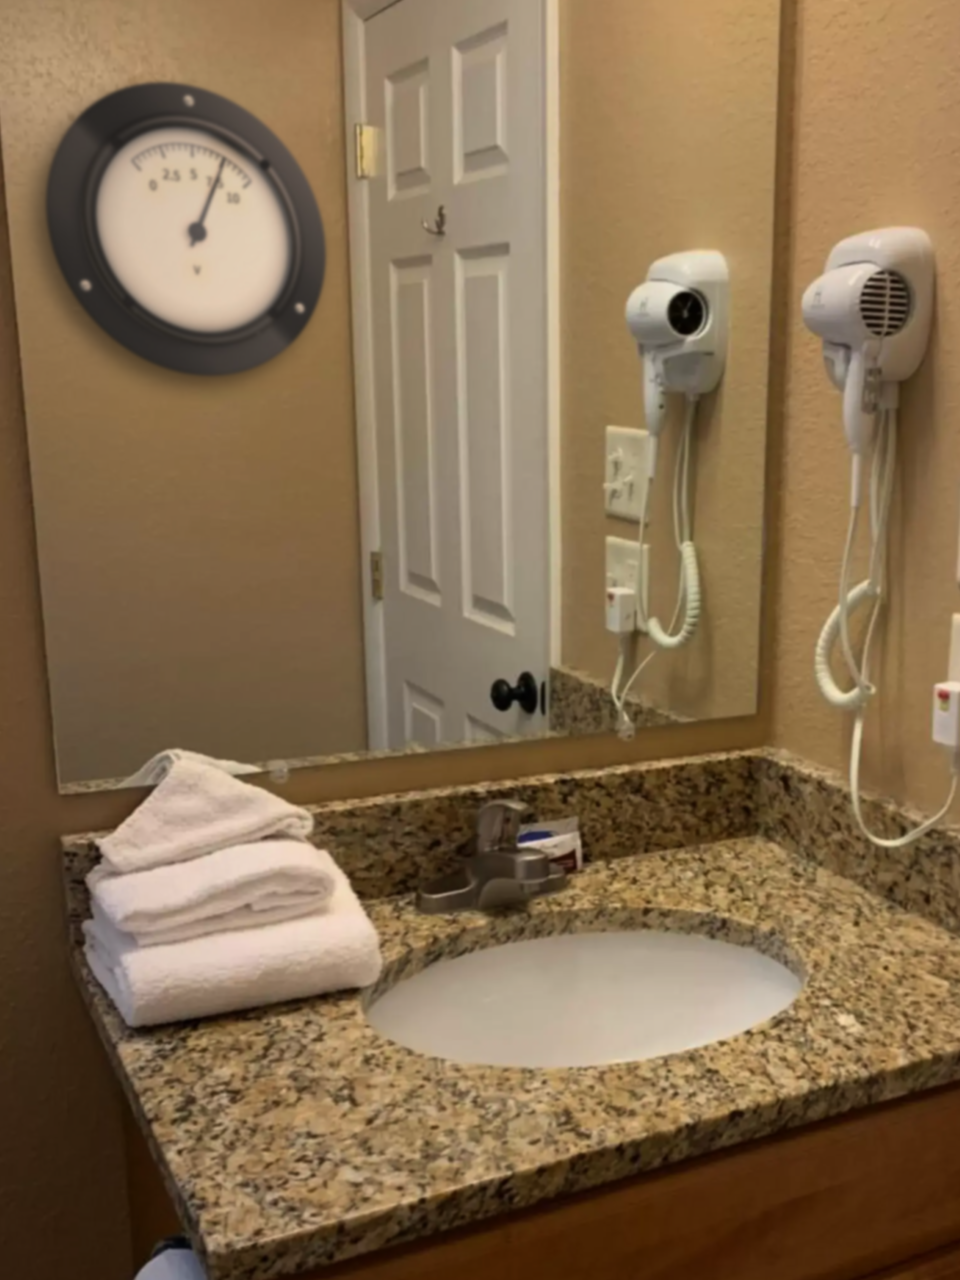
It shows V 7.5
